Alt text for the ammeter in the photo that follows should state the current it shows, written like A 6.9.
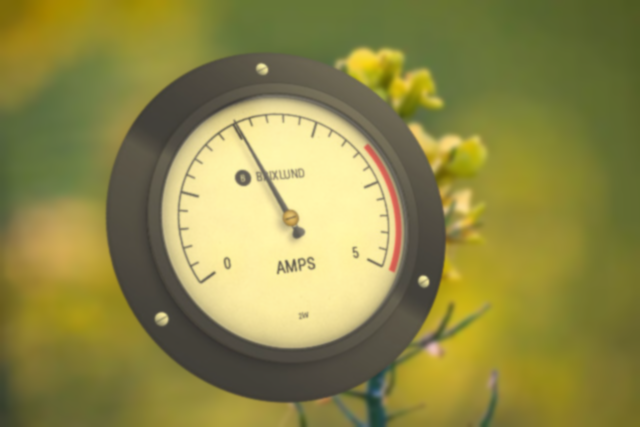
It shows A 2
